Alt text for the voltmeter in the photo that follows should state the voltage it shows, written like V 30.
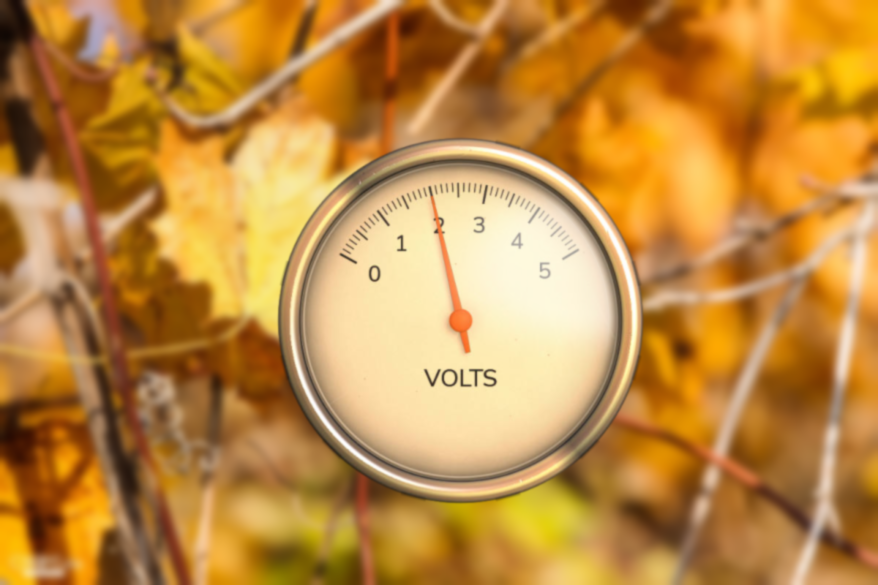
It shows V 2
